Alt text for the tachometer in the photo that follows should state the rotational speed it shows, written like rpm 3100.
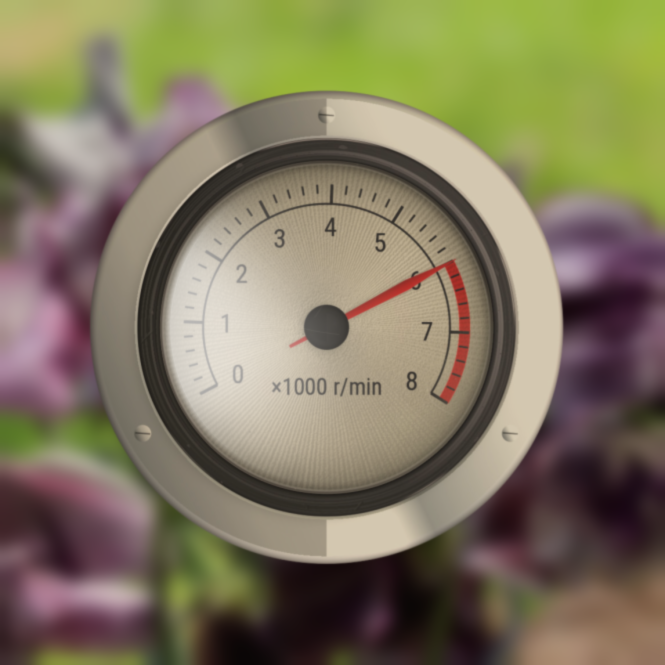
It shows rpm 6000
